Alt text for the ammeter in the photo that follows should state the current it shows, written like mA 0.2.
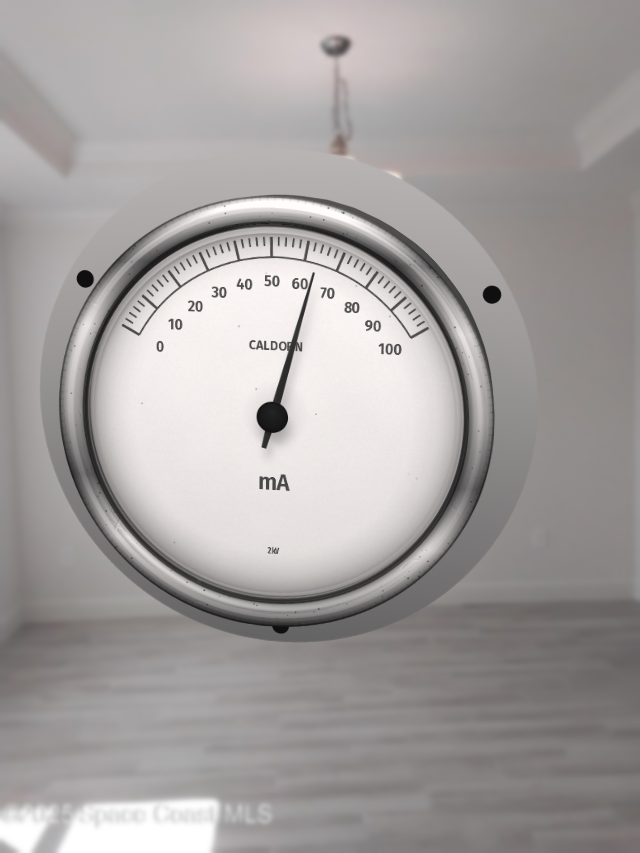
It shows mA 64
